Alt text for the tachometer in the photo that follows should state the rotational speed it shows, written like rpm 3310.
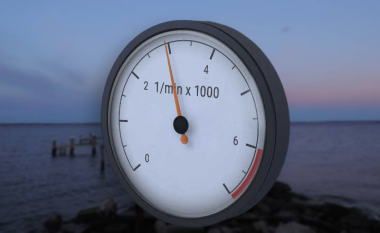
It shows rpm 3000
